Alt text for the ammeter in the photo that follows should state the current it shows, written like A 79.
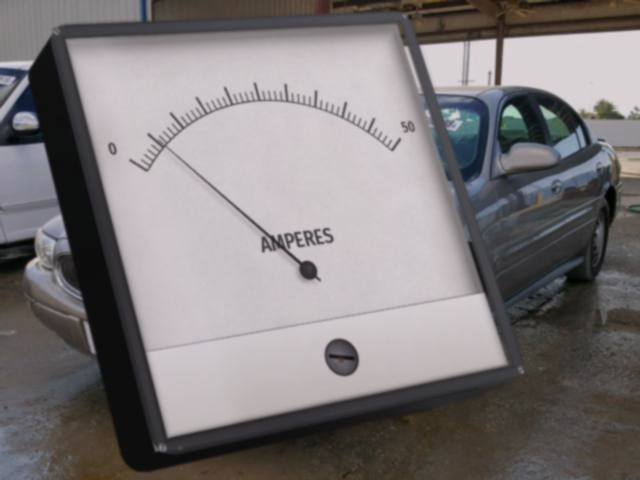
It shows A 5
